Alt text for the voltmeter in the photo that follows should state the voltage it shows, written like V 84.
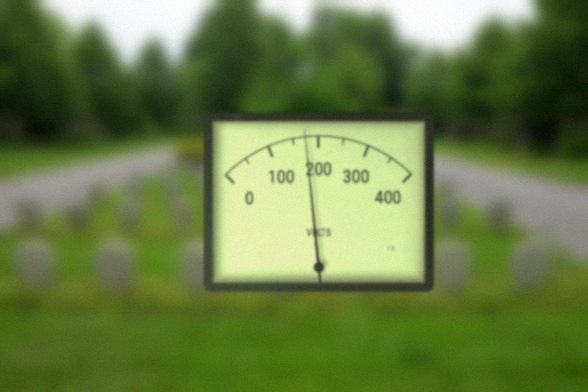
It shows V 175
